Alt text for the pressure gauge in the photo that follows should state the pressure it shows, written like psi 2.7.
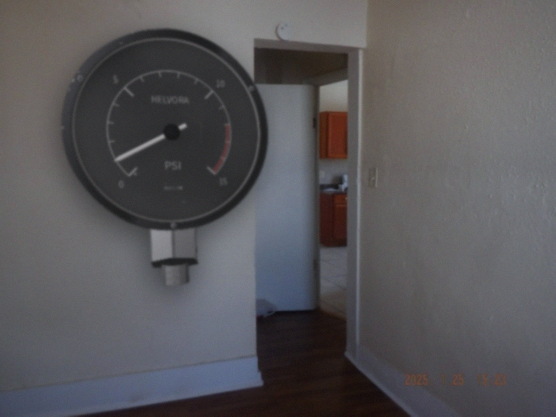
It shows psi 1
